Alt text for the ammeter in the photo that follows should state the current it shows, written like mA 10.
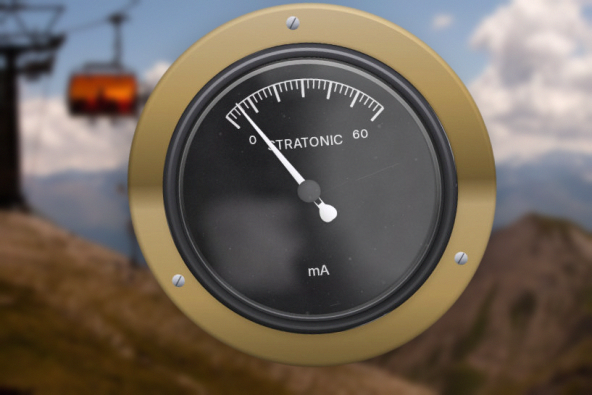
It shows mA 6
